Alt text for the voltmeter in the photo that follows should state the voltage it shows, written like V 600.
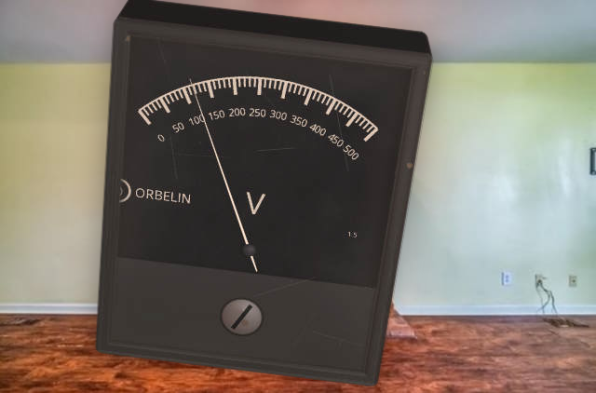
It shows V 120
